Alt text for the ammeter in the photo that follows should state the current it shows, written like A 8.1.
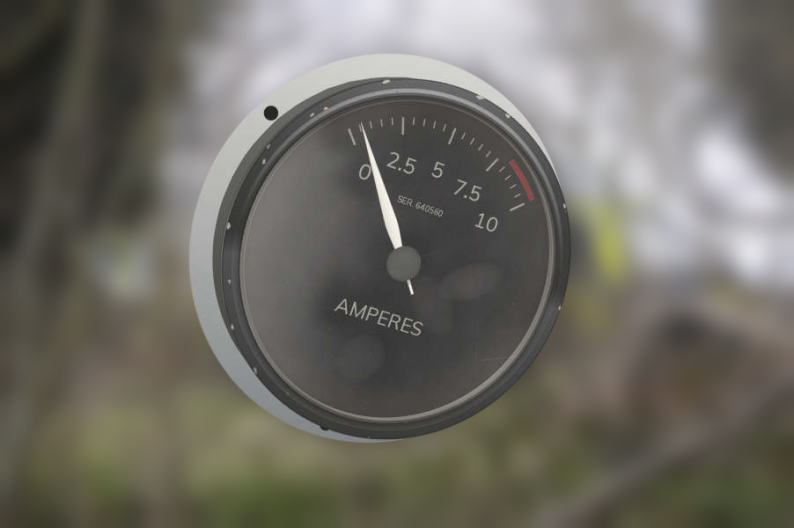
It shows A 0.5
